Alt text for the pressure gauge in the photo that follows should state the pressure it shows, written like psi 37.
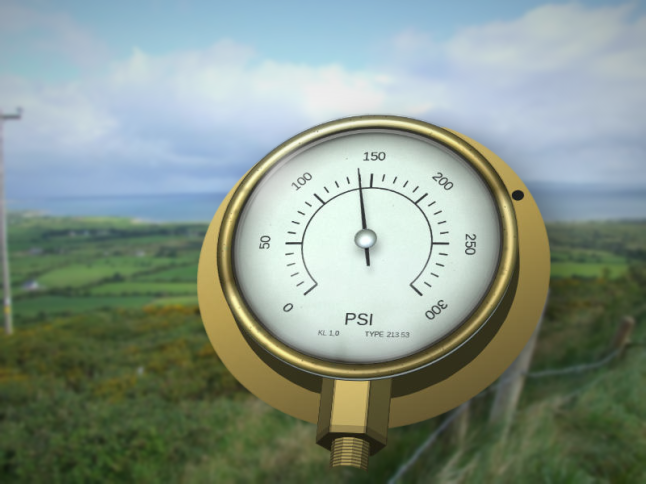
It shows psi 140
